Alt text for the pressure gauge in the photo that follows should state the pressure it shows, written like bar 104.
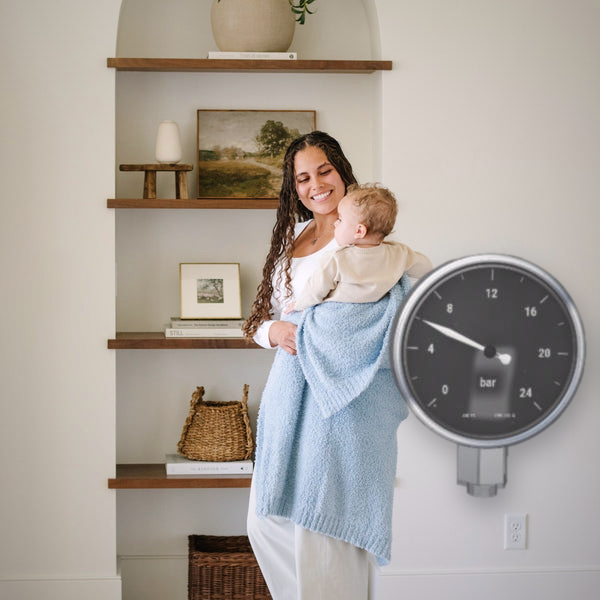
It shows bar 6
